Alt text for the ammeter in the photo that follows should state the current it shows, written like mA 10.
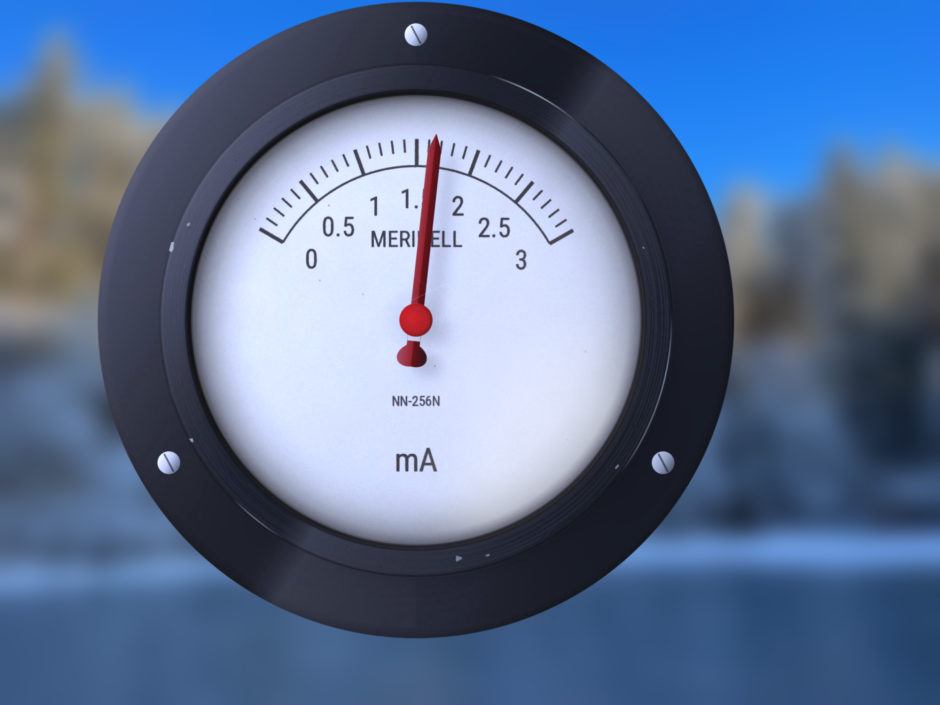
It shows mA 1.65
